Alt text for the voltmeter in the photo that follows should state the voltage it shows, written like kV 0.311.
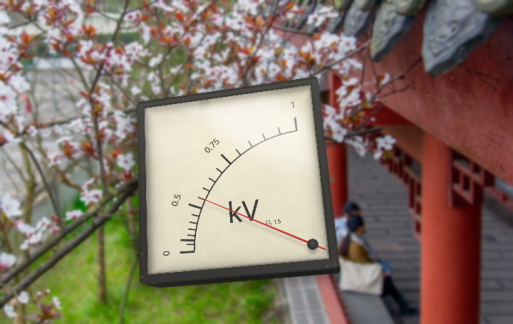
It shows kV 0.55
